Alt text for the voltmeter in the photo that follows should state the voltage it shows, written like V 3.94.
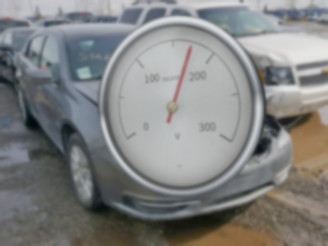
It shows V 175
